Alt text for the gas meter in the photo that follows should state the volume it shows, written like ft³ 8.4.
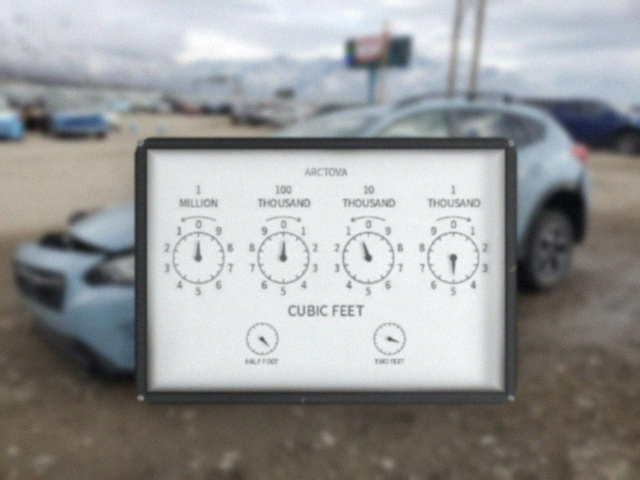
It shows ft³ 500
